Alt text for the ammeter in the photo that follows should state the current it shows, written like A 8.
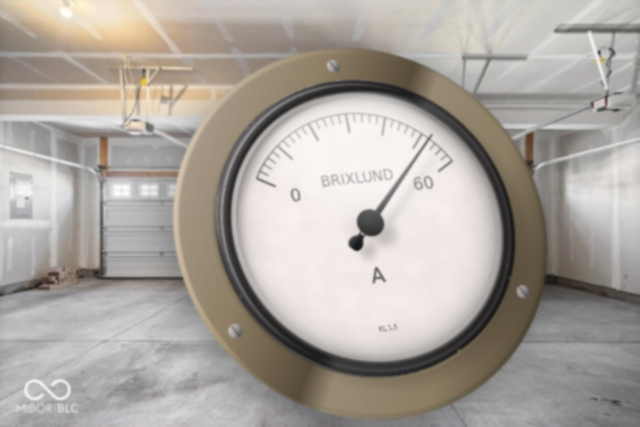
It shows A 52
